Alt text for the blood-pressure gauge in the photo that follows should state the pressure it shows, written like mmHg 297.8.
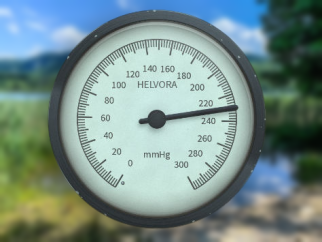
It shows mmHg 230
